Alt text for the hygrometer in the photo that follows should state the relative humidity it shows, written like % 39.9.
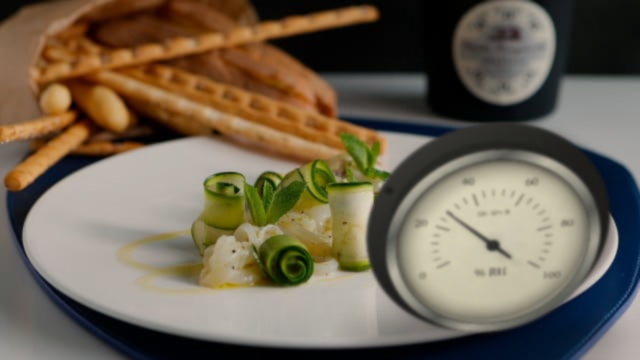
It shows % 28
